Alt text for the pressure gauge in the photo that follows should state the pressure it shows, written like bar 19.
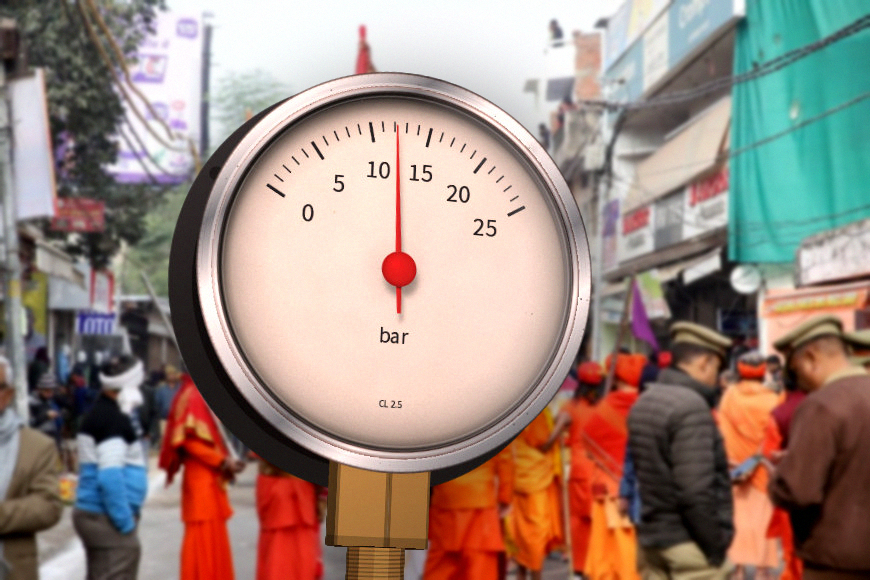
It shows bar 12
